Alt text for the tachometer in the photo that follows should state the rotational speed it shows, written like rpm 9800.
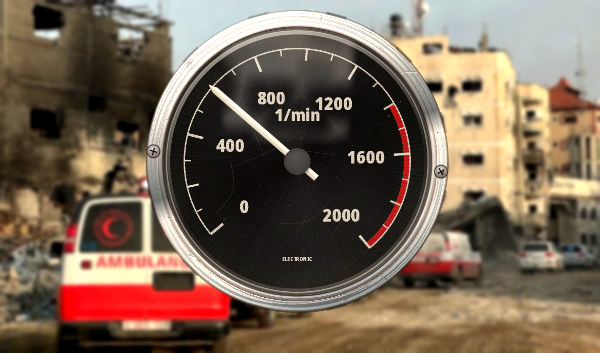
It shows rpm 600
